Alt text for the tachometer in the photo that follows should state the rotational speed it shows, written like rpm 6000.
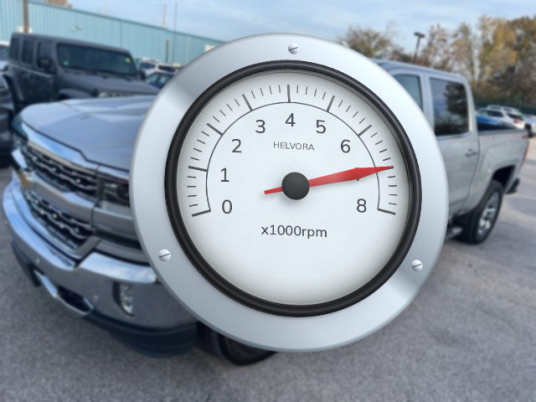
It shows rpm 7000
